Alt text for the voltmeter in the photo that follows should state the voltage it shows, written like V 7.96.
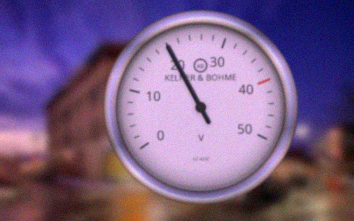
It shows V 20
